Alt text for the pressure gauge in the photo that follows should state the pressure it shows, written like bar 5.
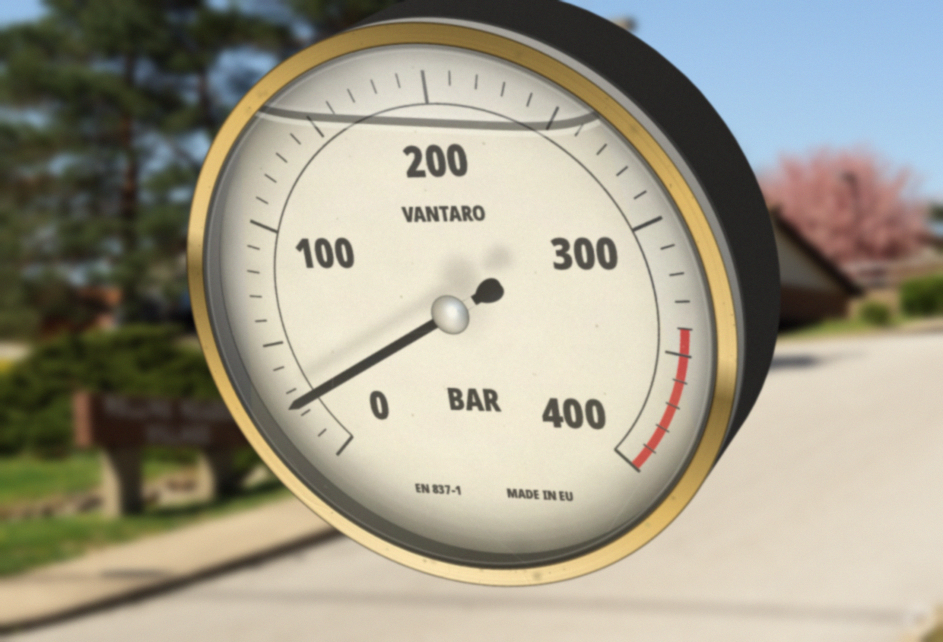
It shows bar 25
